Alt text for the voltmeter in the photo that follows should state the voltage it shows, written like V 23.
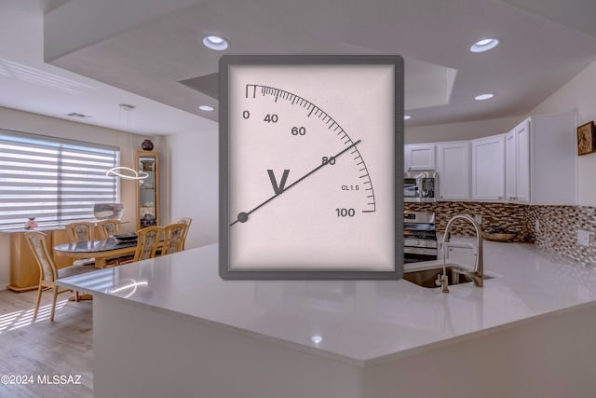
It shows V 80
